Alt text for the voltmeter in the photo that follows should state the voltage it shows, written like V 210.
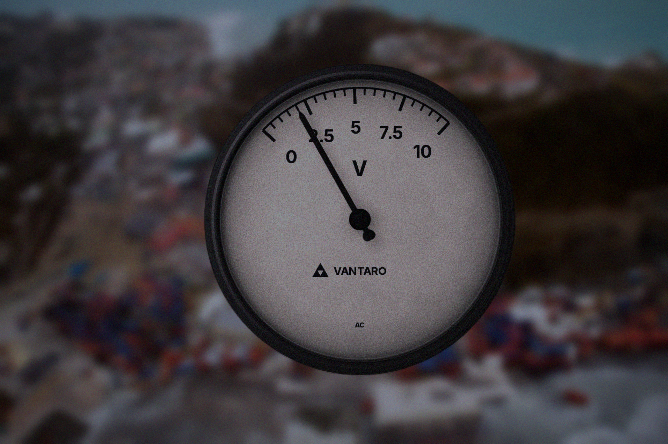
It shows V 2
